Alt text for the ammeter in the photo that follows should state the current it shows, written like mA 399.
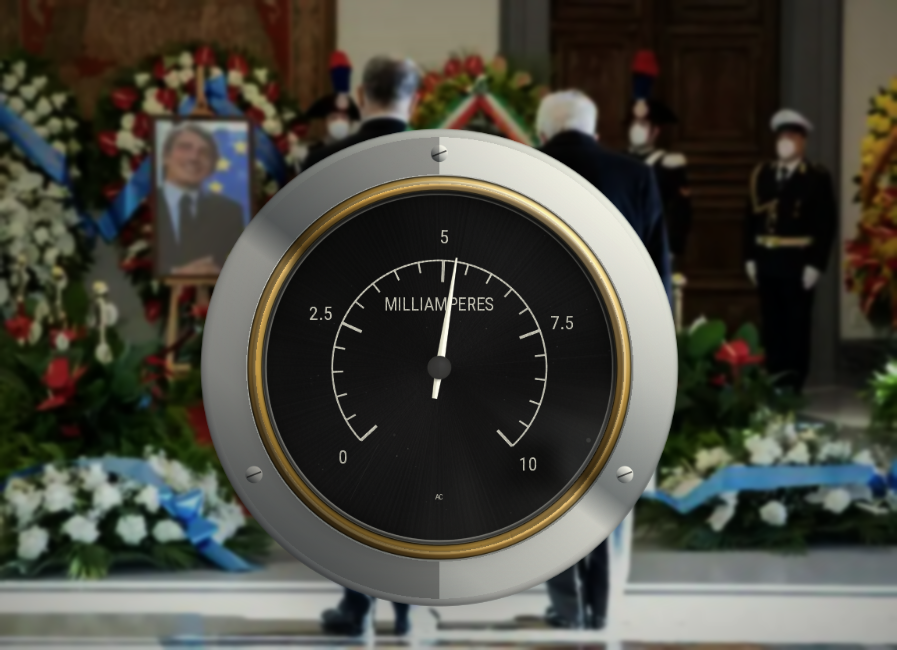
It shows mA 5.25
